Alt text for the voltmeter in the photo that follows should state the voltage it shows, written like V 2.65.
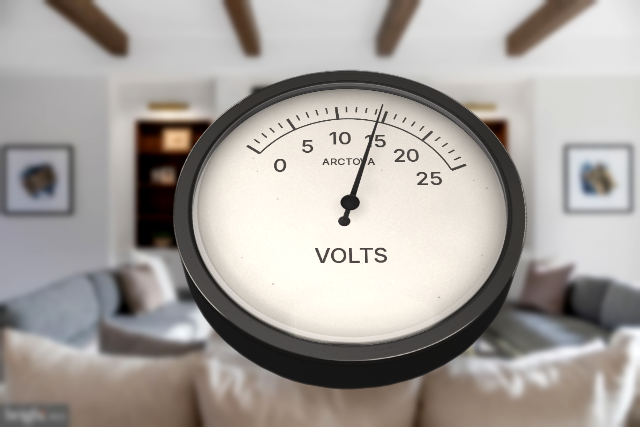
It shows V 14.5
